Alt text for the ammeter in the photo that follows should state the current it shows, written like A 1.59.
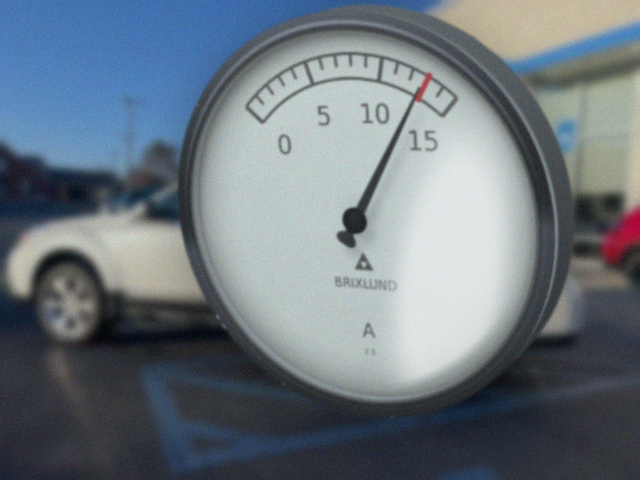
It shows A 13
